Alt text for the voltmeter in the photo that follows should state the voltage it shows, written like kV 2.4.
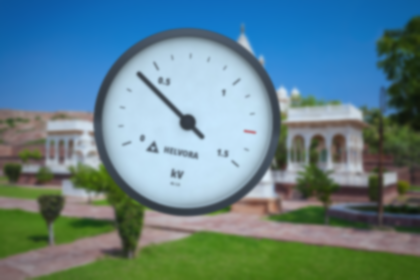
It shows kV 0.4
